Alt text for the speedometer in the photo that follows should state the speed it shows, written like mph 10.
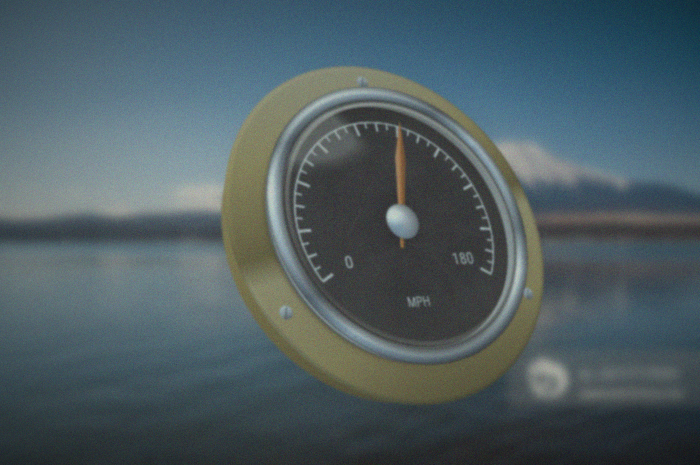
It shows mph 100
